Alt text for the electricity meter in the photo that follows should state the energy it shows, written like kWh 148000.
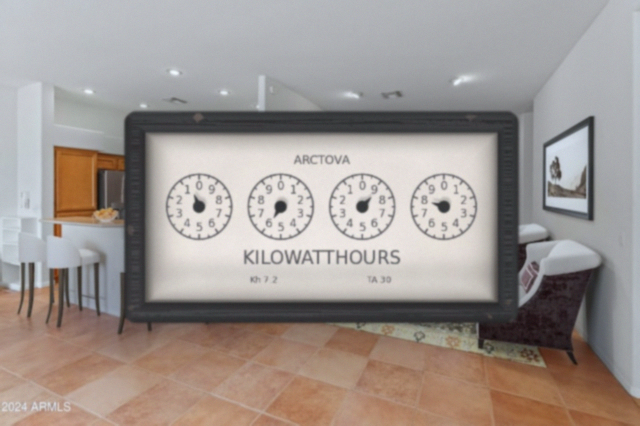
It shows kWh 588
